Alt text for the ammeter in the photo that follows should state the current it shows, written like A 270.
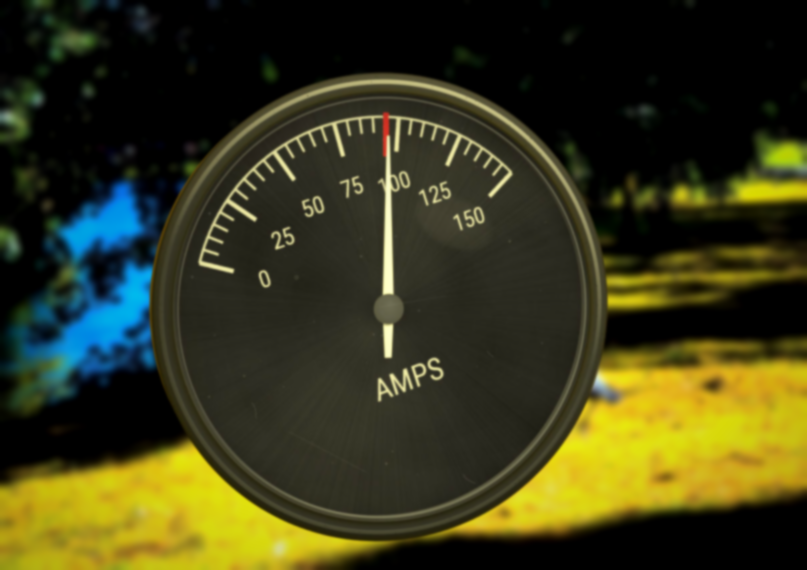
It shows A 95
